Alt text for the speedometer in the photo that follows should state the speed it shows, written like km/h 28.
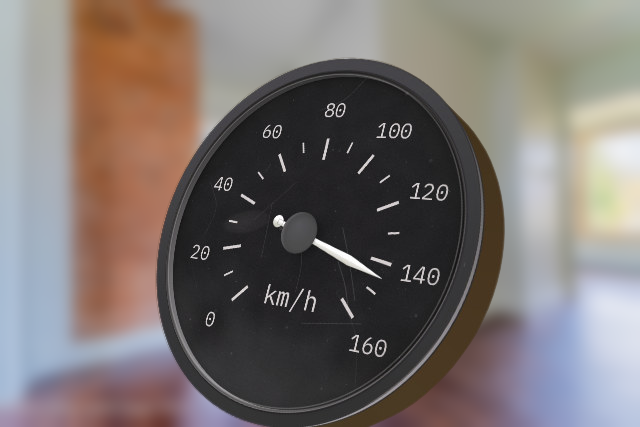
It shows km/h 145
